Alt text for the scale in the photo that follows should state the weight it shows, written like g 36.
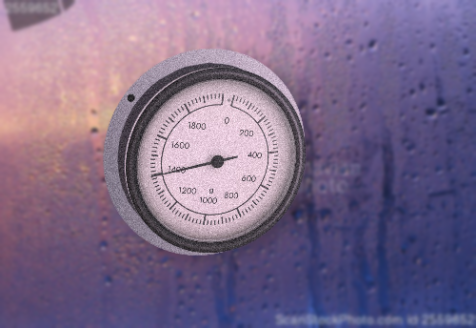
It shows g 1400
